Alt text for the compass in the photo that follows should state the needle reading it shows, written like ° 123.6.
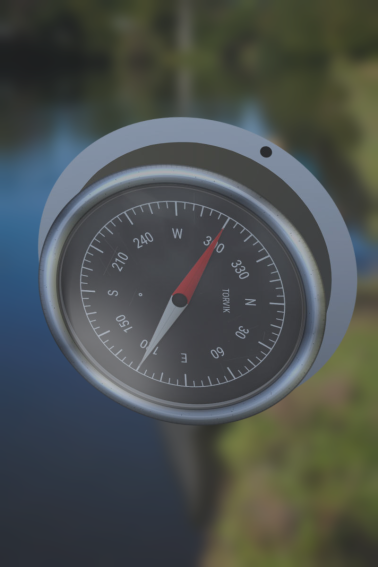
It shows ° 300
